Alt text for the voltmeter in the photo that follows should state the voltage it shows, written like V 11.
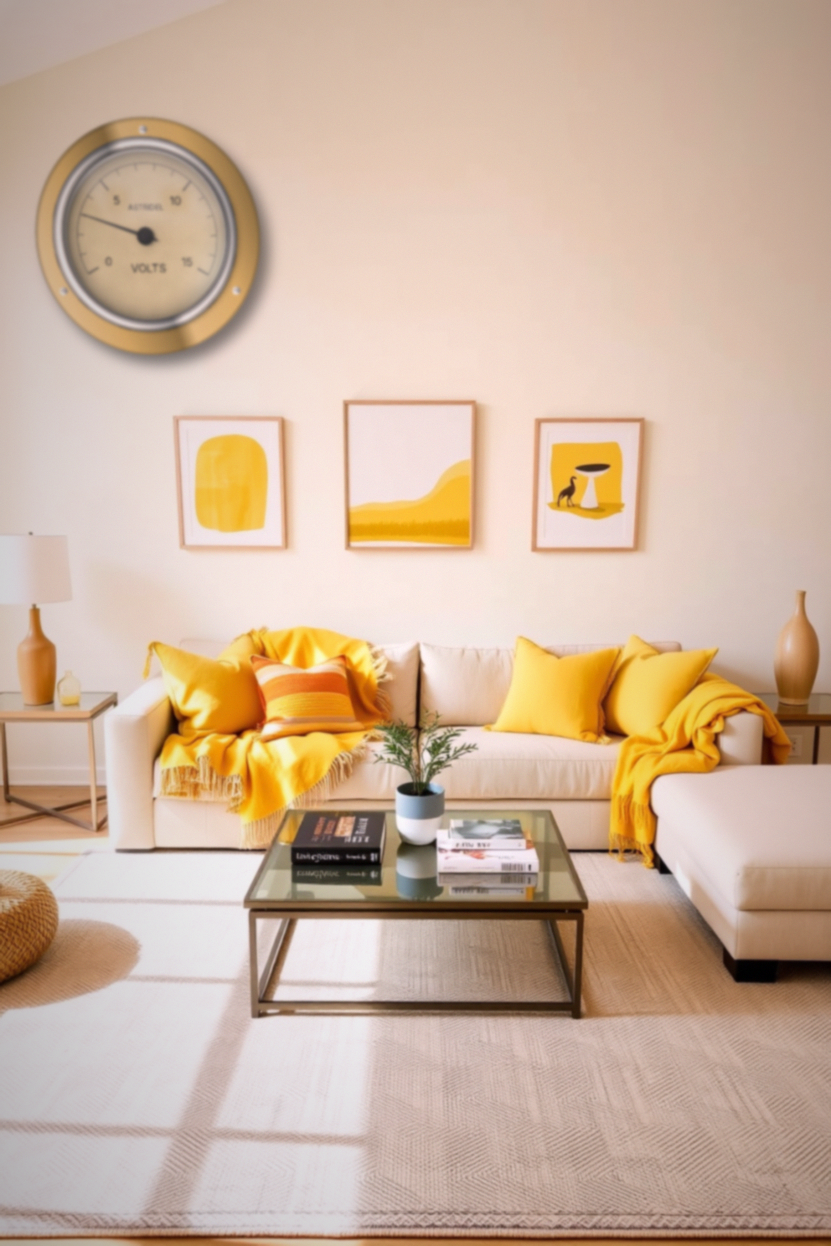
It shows V 3
